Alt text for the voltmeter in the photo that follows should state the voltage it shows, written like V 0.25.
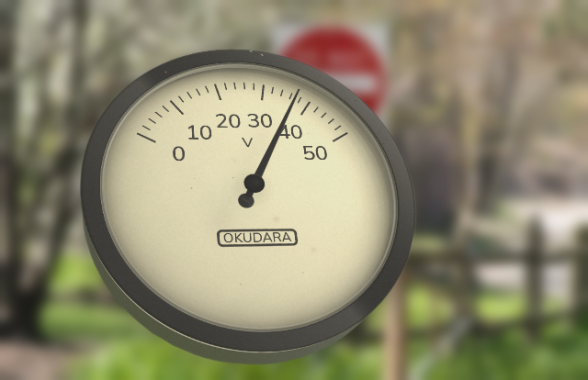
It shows V 37
